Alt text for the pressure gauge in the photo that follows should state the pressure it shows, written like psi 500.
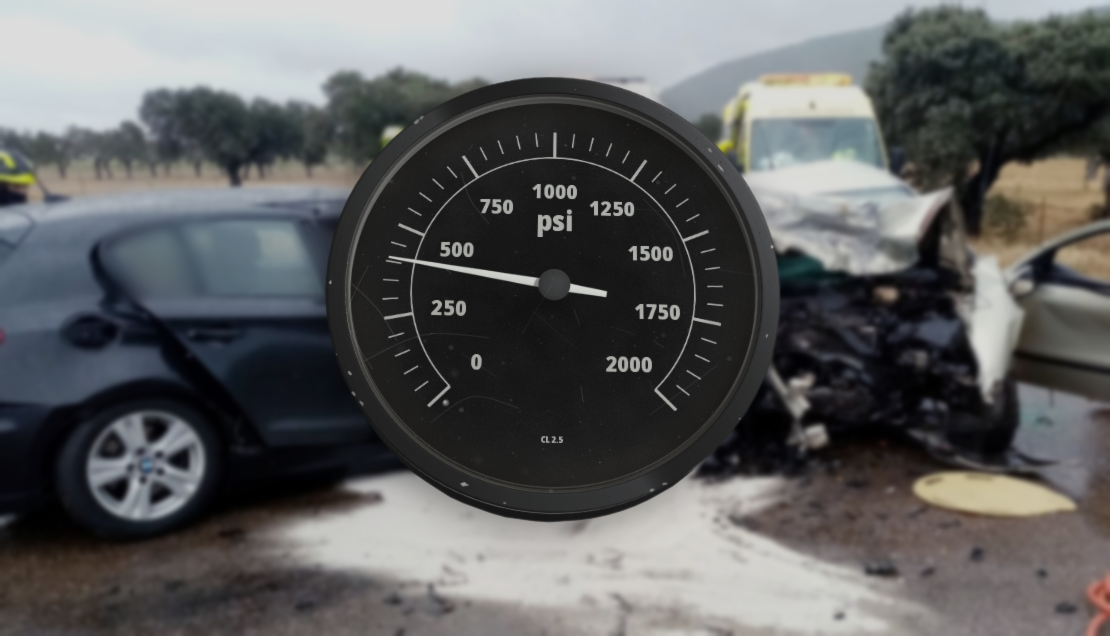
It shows psi 400
